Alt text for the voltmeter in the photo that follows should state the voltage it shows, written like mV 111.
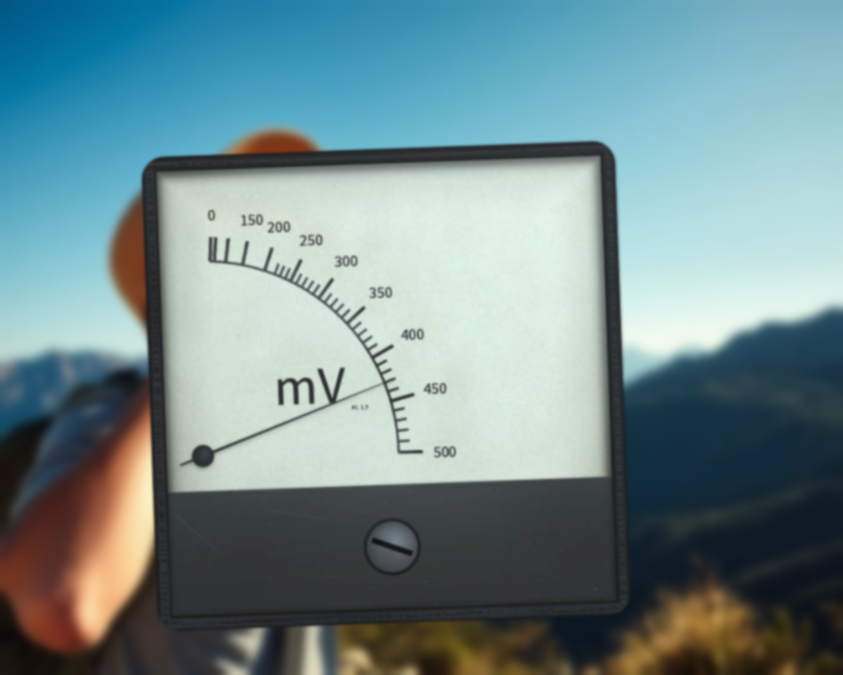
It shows mV 430
